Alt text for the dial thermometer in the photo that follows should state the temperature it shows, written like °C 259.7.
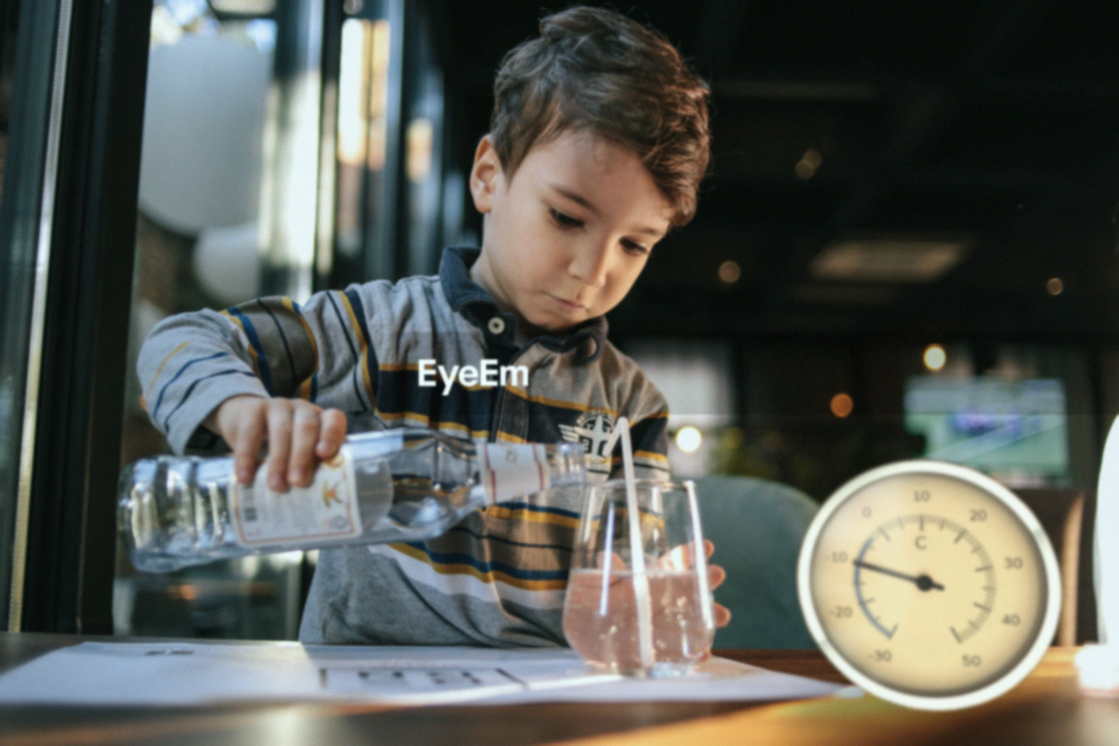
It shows °C -10
